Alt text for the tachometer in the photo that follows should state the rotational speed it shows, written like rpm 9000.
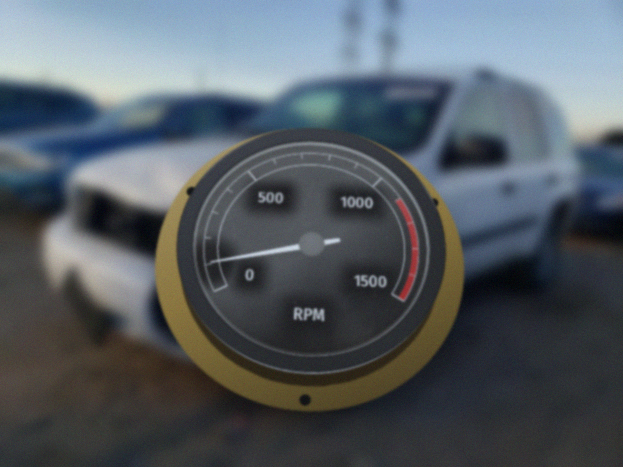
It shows rpm 100
